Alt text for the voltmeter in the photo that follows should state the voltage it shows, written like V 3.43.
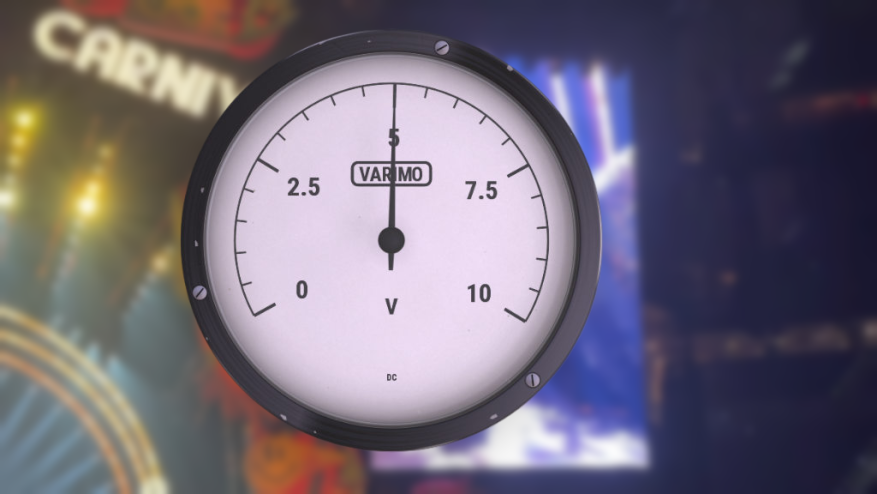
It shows V 5
